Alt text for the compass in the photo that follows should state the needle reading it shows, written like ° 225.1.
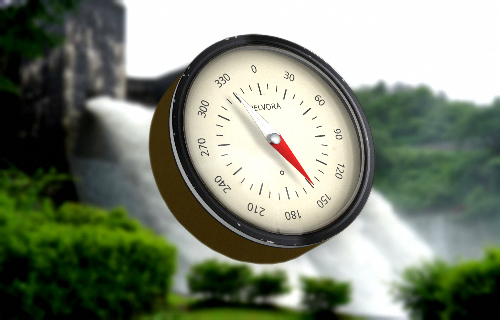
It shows ° 150
